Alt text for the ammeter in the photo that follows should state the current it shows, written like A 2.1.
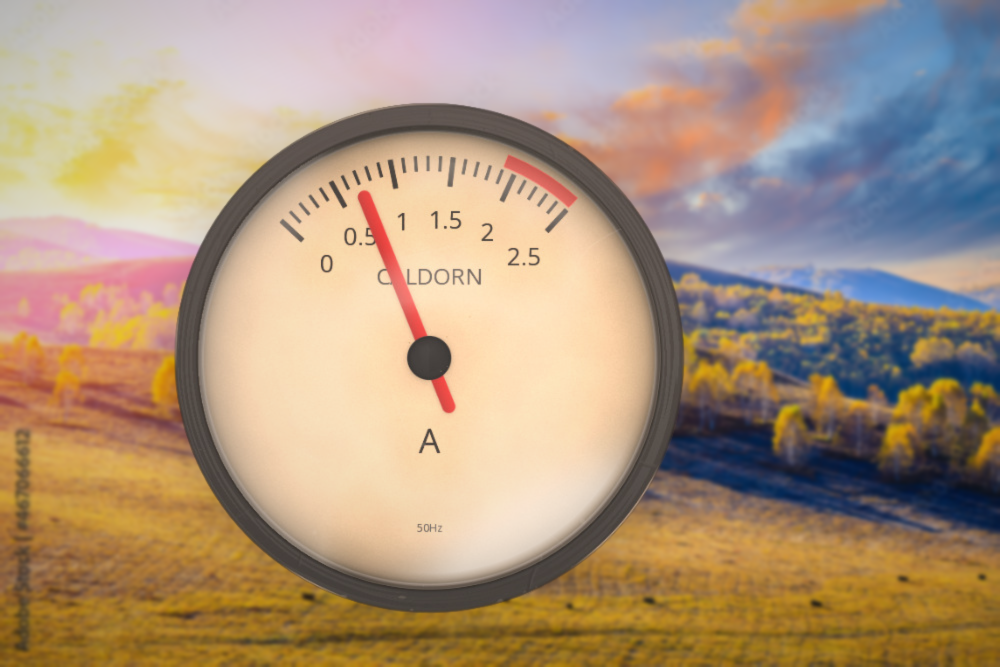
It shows A 0.7
